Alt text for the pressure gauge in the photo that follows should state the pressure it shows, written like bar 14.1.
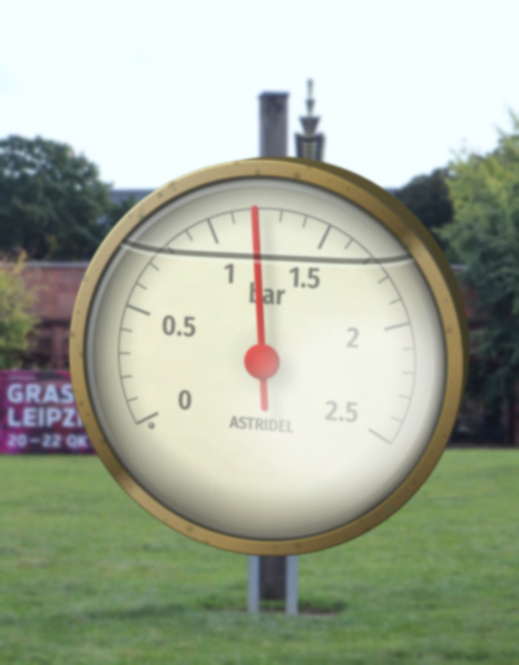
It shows bar 1.2
